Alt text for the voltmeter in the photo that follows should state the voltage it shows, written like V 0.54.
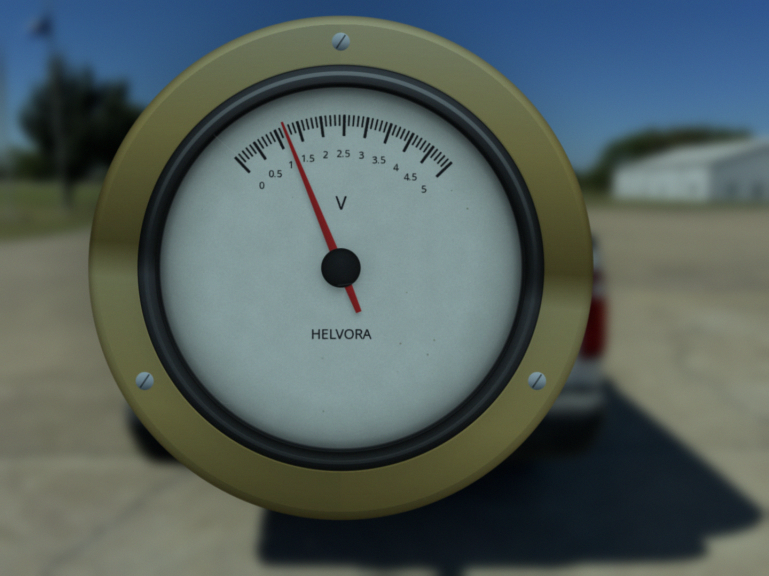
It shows V 1.2
